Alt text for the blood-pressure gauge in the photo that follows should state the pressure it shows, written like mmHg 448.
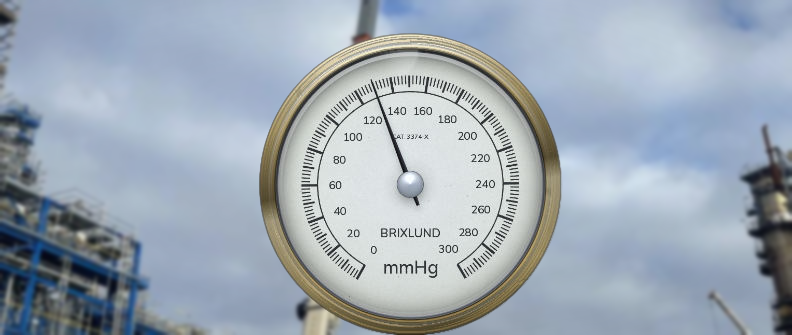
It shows mmHg 130
